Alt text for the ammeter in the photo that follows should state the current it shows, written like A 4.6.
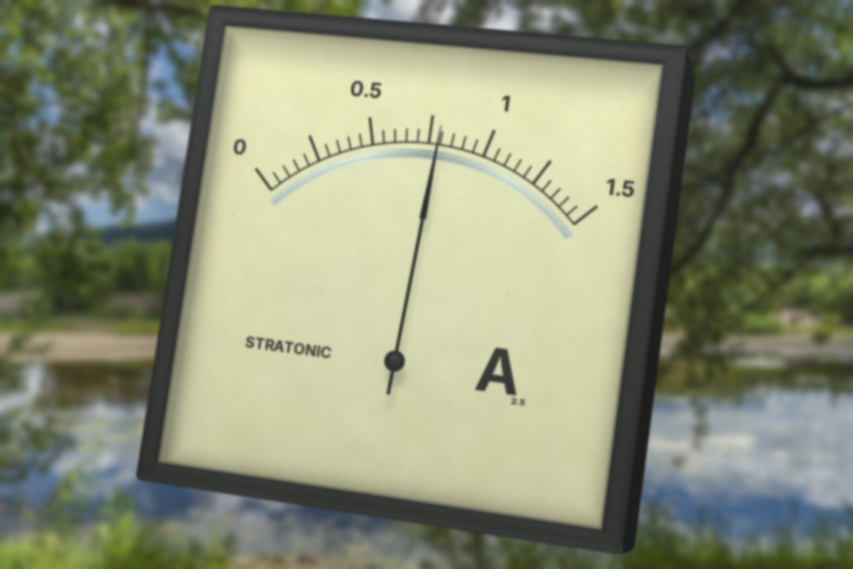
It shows A 0.8
